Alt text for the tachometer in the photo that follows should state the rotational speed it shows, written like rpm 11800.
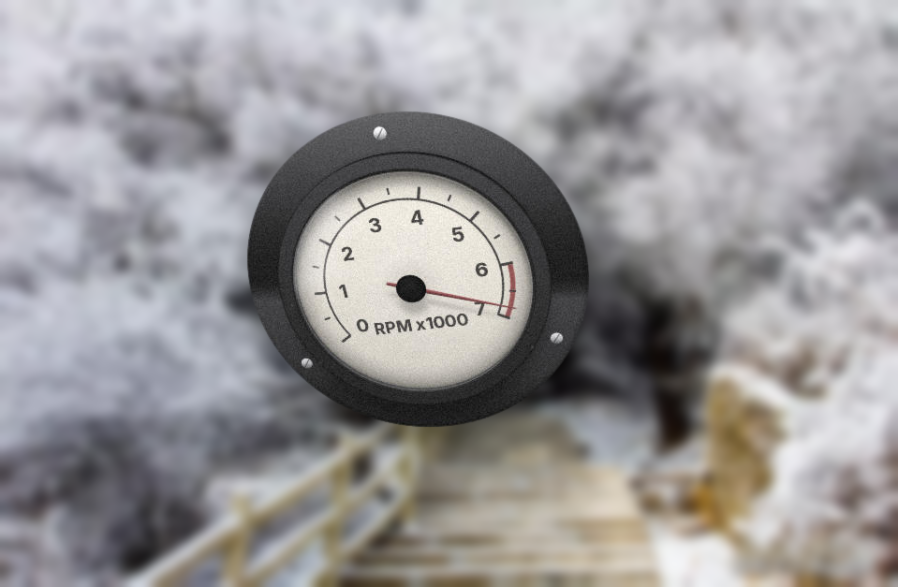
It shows rpm 6750
